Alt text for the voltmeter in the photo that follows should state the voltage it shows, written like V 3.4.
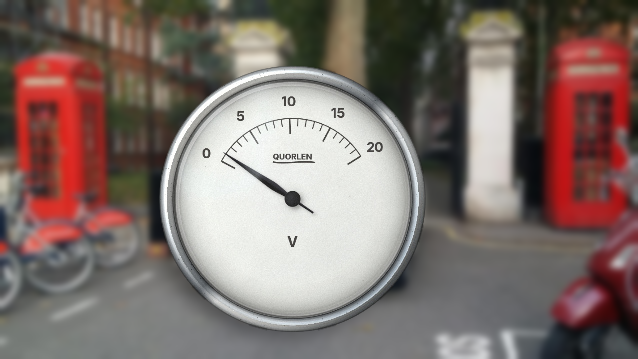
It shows V 1
